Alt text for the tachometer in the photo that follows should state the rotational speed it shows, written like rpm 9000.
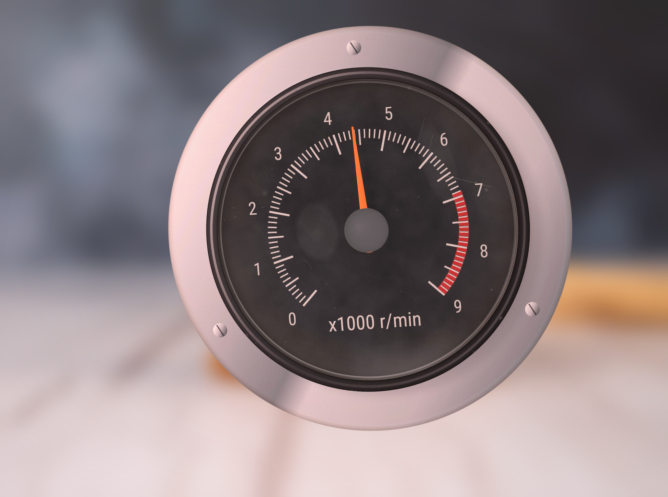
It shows rpm 4400
